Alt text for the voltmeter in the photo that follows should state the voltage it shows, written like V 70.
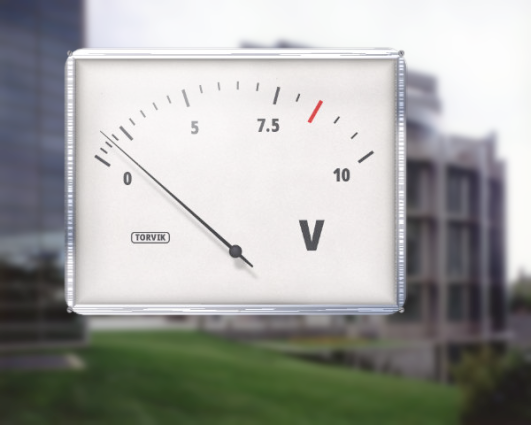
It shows V 1.75
